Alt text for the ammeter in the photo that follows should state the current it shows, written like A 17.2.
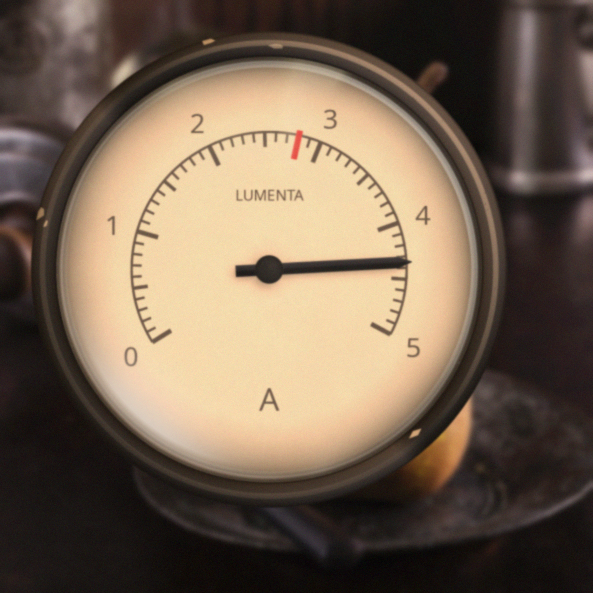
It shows A 4.35
